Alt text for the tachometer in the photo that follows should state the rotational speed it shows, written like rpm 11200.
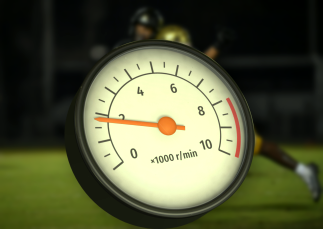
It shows rpm 1750
